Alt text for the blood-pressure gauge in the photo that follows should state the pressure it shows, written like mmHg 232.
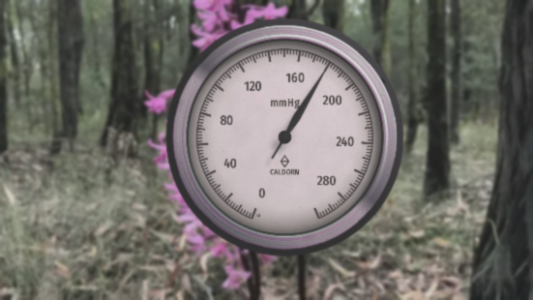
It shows mmHg 180
